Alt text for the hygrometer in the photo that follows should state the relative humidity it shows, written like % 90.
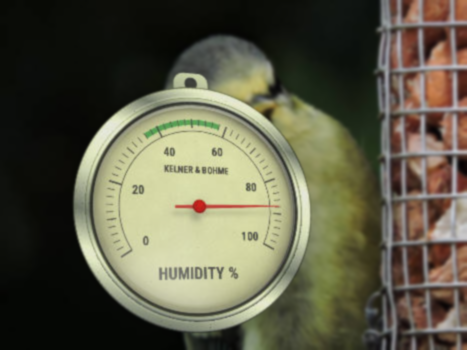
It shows % 88
